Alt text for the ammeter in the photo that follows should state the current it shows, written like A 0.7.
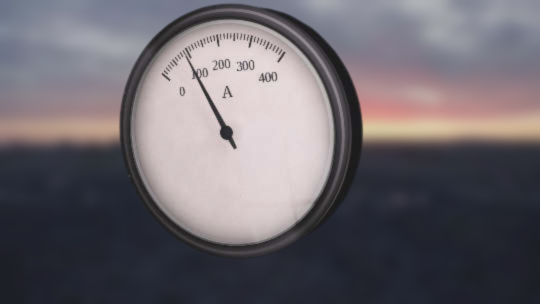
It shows A 100
